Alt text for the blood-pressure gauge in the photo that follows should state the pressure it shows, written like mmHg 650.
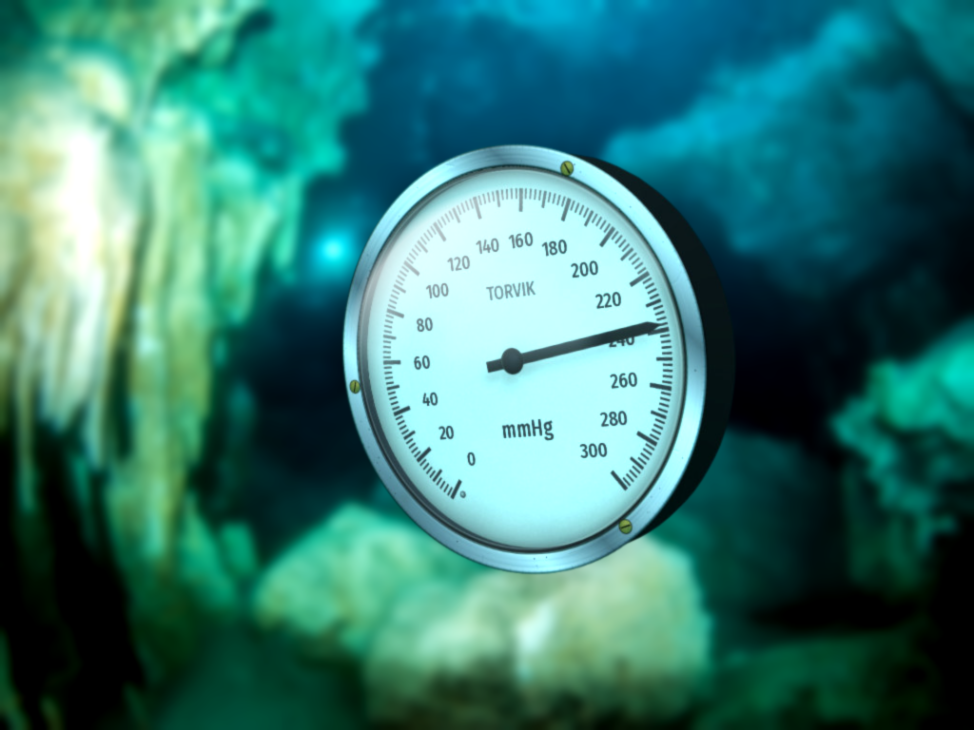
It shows mmHg 238
